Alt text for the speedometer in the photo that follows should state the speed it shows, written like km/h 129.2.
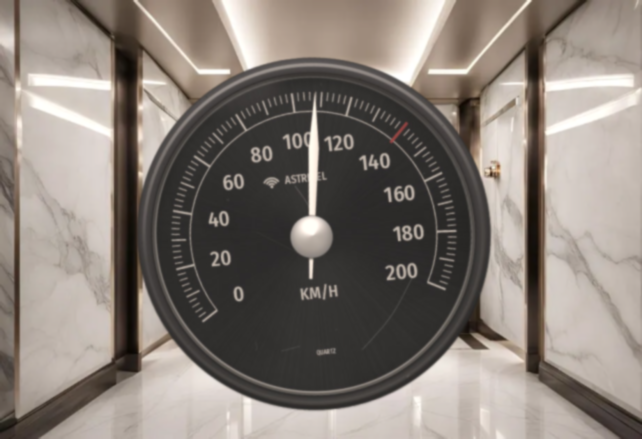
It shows km/h 108
